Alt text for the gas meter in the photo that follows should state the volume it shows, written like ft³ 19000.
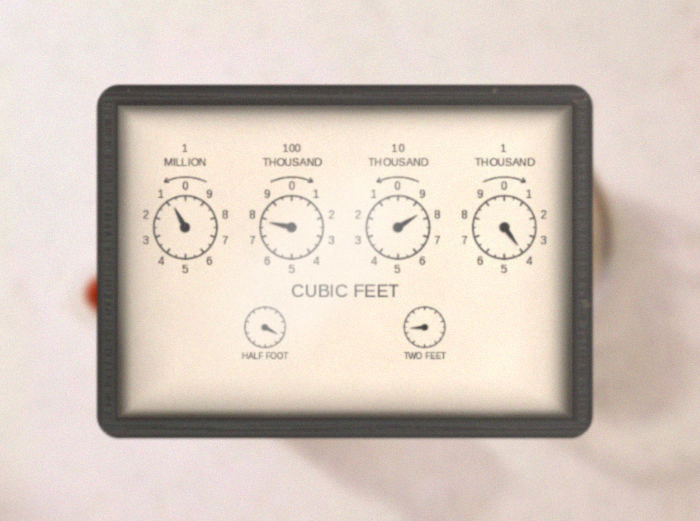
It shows ft³ 78400
